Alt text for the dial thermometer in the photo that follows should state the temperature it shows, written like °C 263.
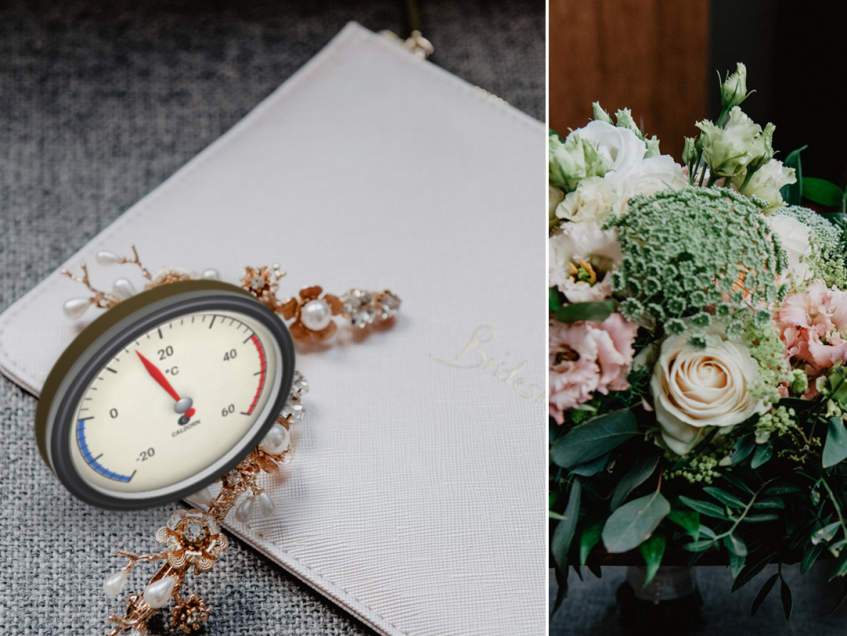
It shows °C 15
